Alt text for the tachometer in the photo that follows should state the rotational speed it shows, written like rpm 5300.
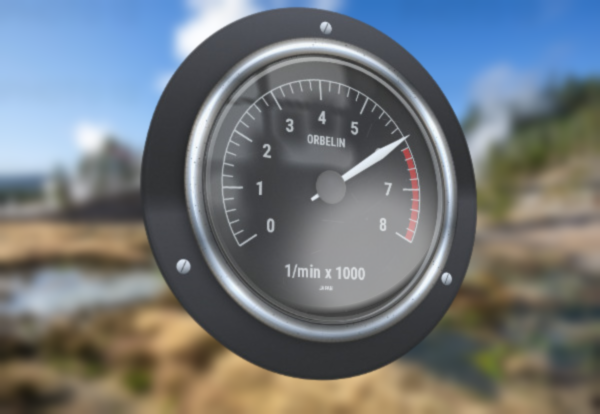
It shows rpm 6000
